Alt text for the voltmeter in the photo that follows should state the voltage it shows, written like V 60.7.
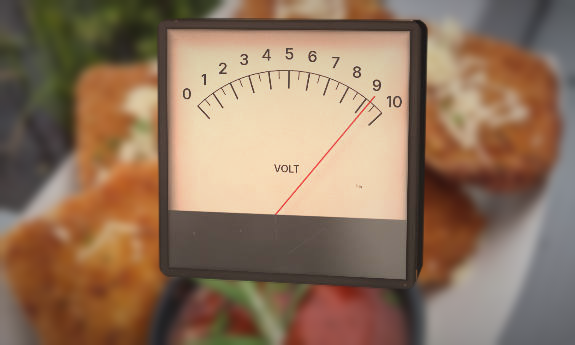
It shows V 9.25
